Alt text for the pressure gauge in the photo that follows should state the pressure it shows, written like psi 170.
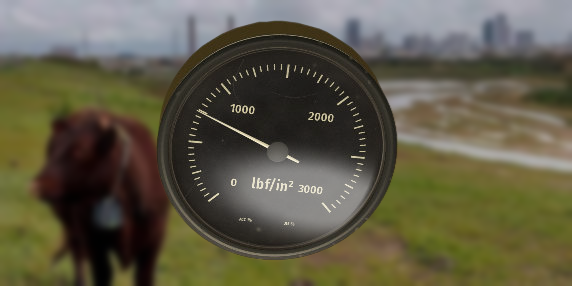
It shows psi 750
